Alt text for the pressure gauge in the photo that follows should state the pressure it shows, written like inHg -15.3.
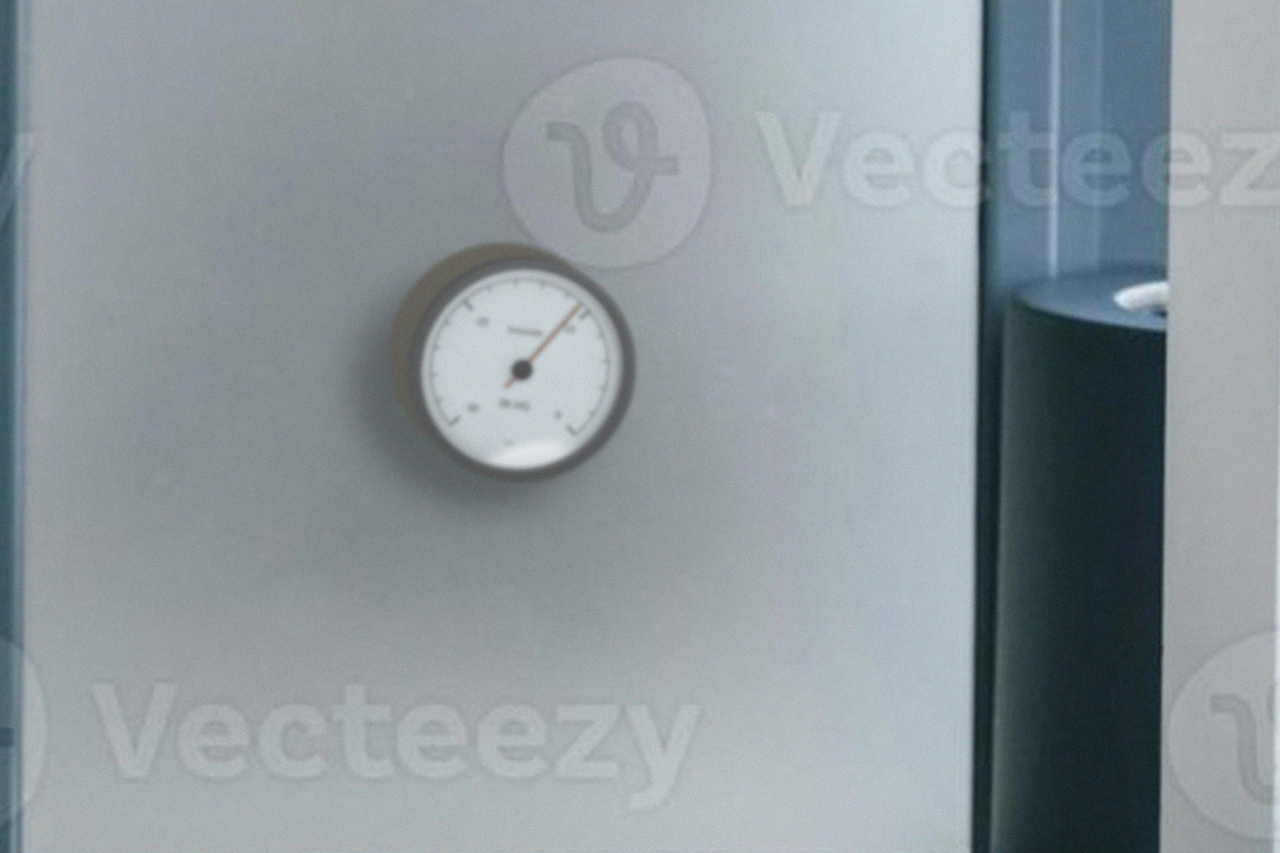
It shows inHg -11
